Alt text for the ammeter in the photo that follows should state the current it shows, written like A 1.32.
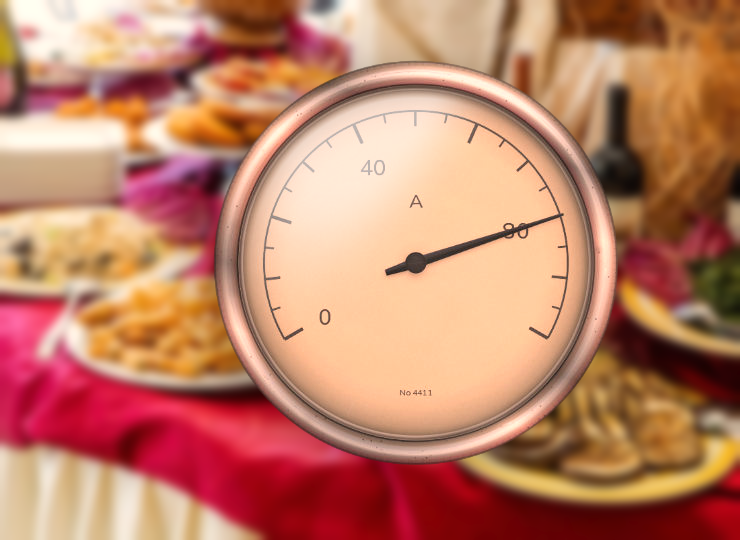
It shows A 80
